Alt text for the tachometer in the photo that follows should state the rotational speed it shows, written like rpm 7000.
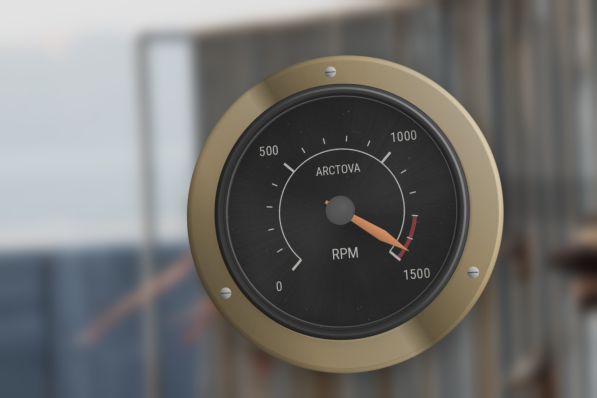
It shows rpm 1450
